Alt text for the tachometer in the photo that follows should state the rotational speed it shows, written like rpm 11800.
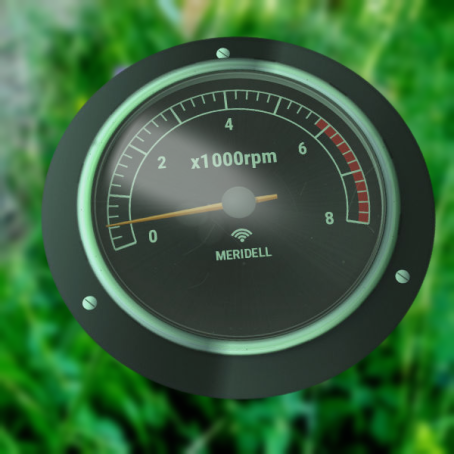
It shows rpm 400
